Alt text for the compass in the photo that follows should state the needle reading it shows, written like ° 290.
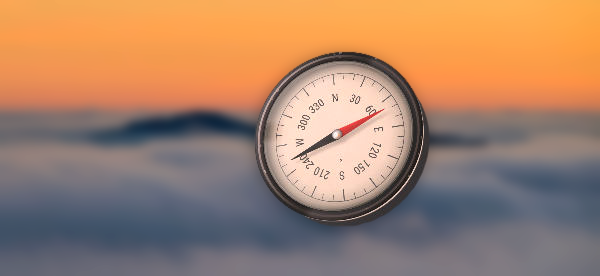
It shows ° 70
